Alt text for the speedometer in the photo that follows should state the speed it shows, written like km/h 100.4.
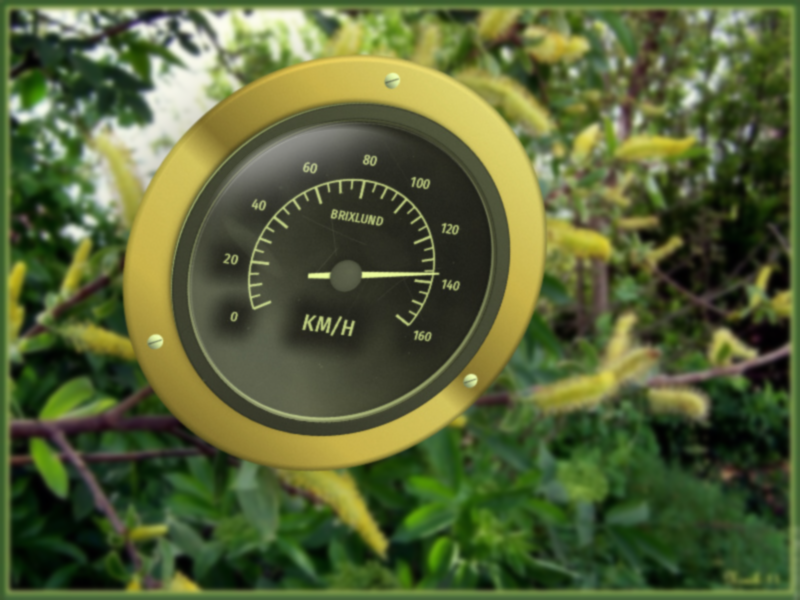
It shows km/h 135
